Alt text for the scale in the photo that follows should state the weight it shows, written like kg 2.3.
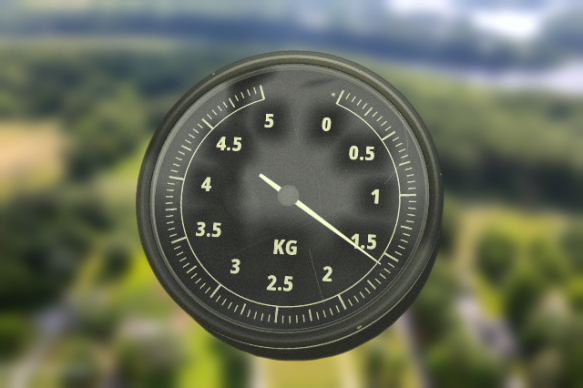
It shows kg 1.6
